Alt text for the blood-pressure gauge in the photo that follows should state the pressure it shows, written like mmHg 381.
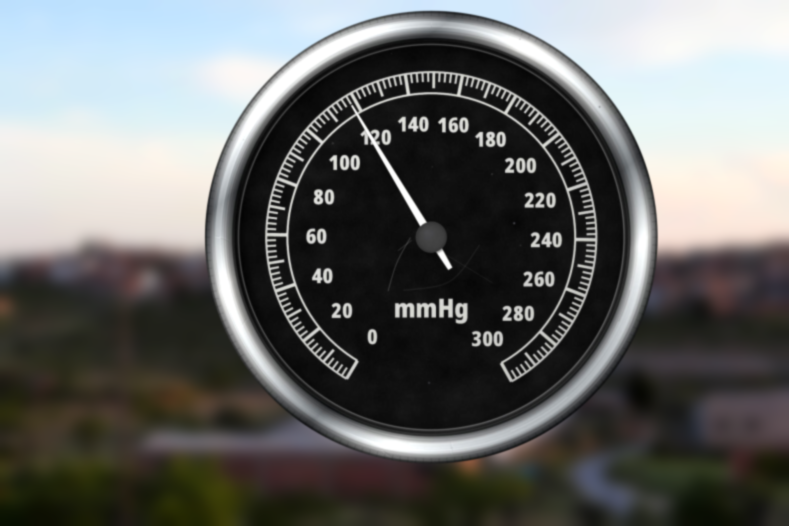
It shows mmHg 118
